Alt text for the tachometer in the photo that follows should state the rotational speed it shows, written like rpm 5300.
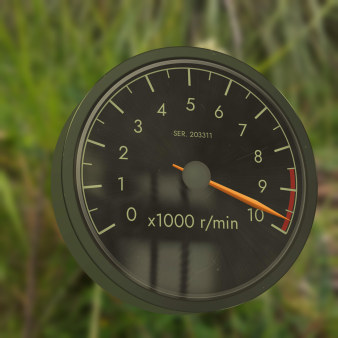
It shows rpm 9750
